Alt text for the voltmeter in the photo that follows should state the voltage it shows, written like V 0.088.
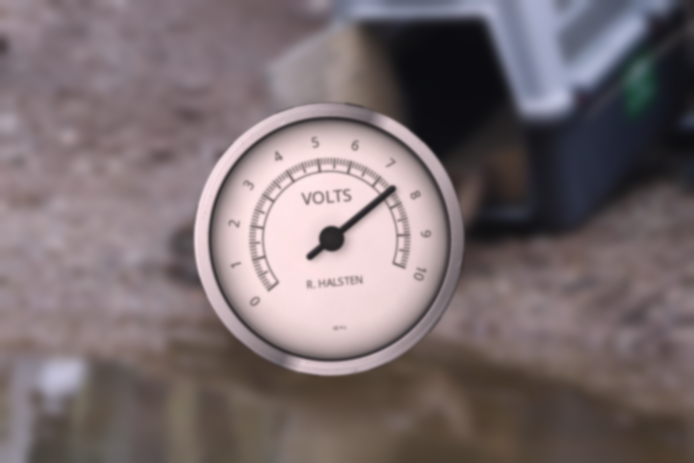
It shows V 7.5
